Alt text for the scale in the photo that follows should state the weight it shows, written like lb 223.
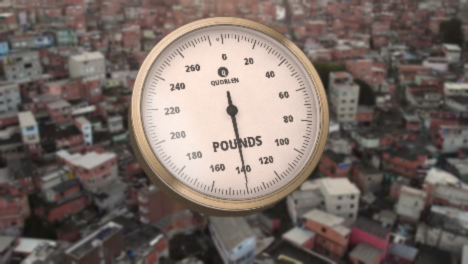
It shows lb 140
